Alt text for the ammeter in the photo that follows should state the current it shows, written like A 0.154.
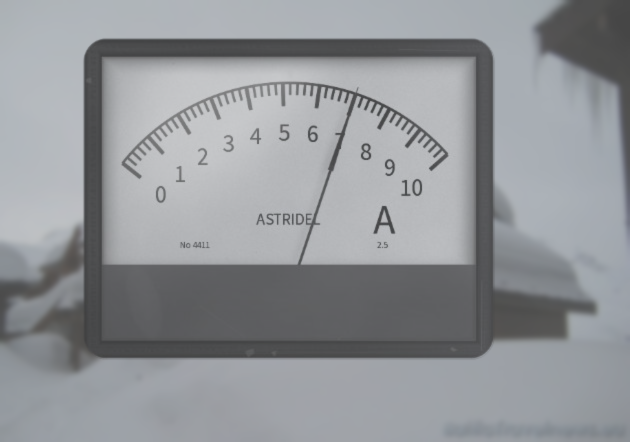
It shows A 7
